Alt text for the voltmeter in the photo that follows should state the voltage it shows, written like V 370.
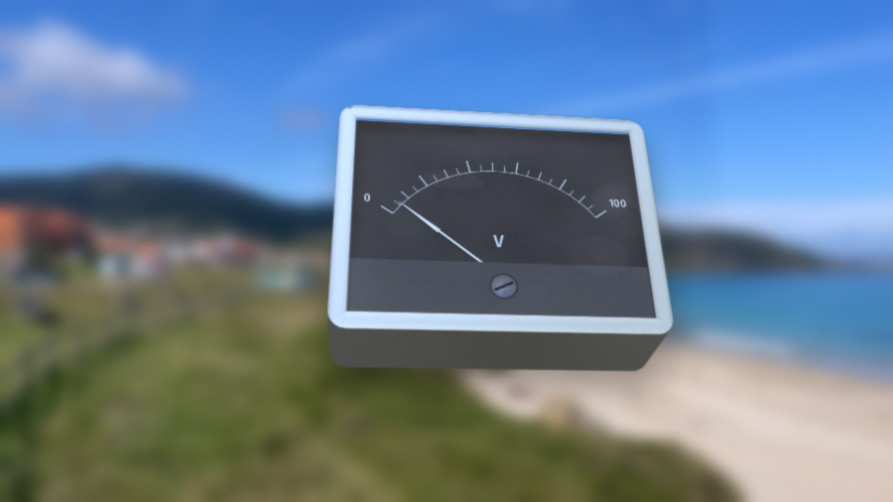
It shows V 5
